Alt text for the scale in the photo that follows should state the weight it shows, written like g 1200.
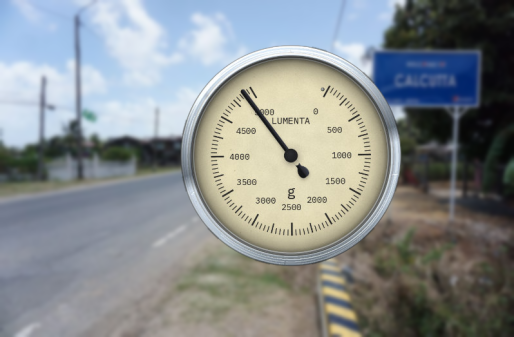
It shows g 4900
